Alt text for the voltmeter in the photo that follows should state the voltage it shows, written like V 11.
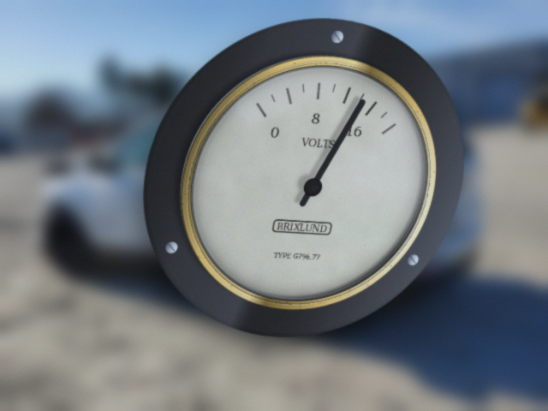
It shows V 14
